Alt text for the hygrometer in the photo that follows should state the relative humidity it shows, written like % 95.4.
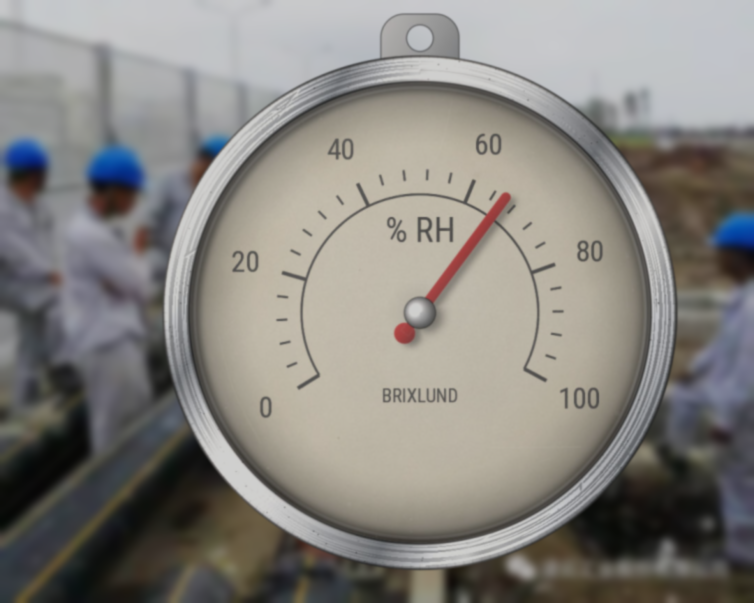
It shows % 66
